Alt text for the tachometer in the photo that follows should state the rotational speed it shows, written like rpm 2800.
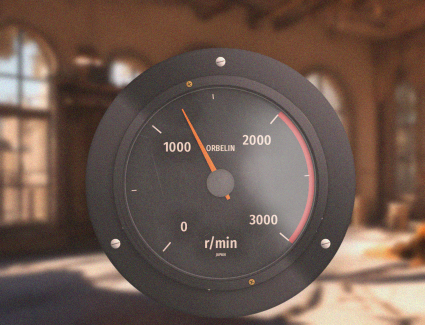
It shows rpm 1250
